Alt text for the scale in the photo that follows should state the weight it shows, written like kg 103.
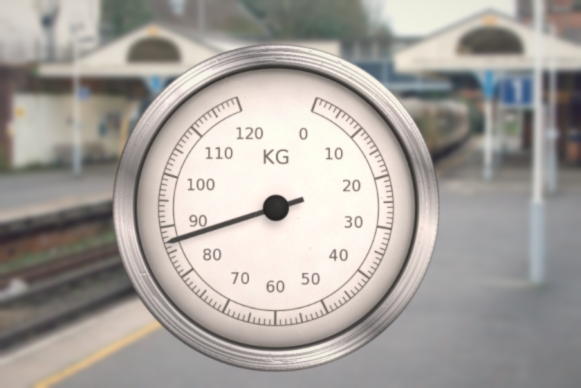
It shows kg 87
